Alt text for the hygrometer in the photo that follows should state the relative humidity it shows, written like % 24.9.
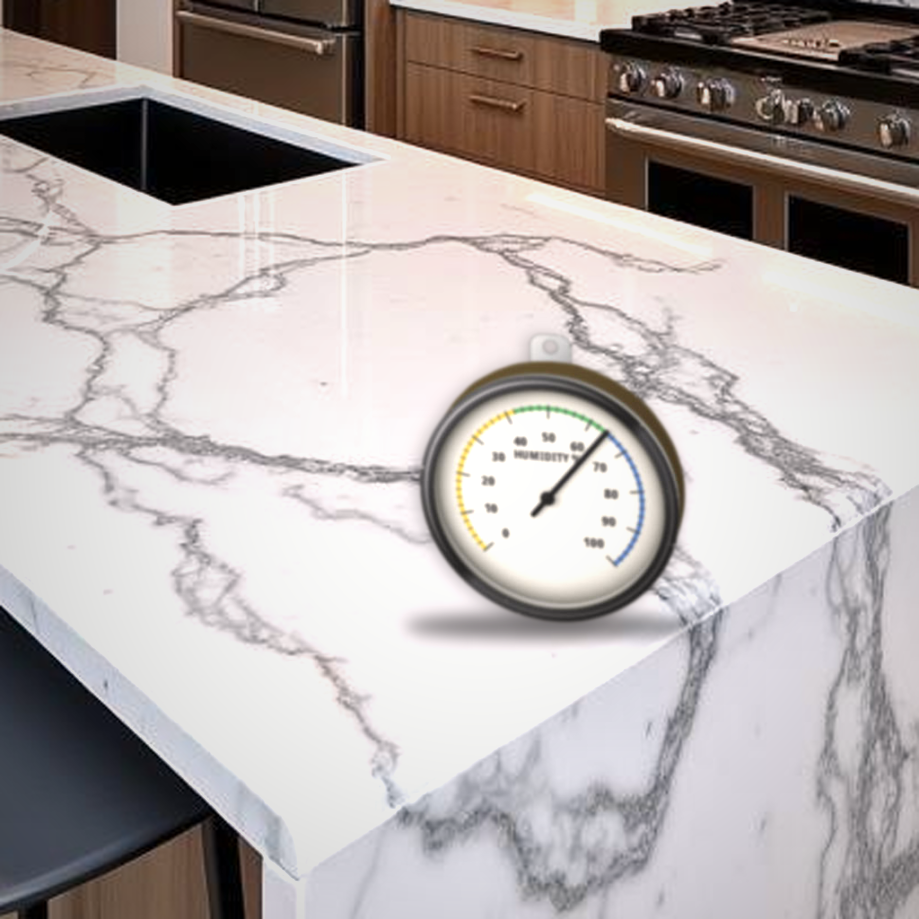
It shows % 64
